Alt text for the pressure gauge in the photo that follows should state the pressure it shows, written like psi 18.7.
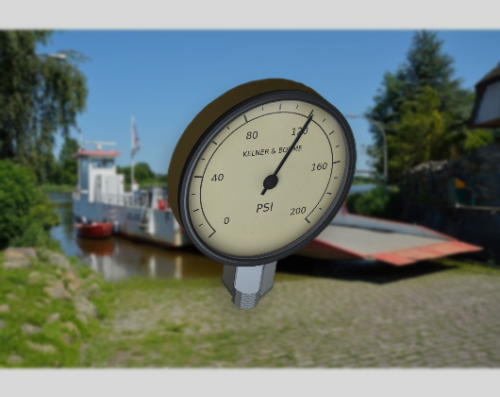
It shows psi 120
